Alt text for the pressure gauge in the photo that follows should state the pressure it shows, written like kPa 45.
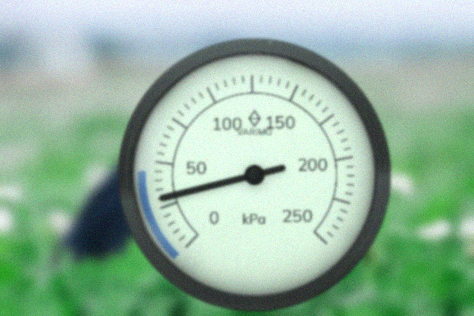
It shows kPa 30
